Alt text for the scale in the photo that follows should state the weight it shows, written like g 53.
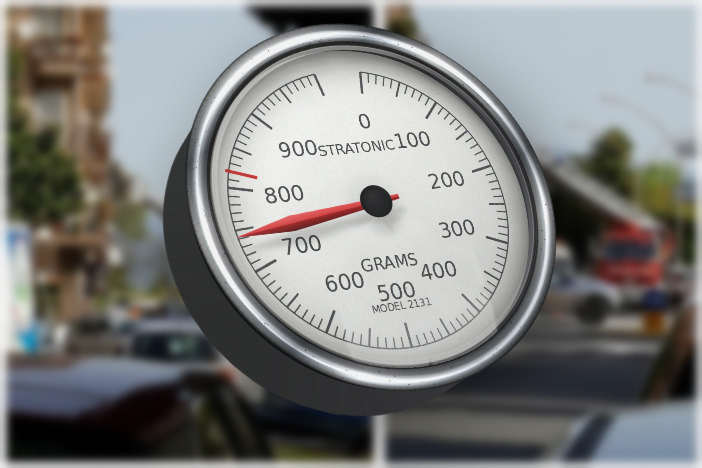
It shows g 740
